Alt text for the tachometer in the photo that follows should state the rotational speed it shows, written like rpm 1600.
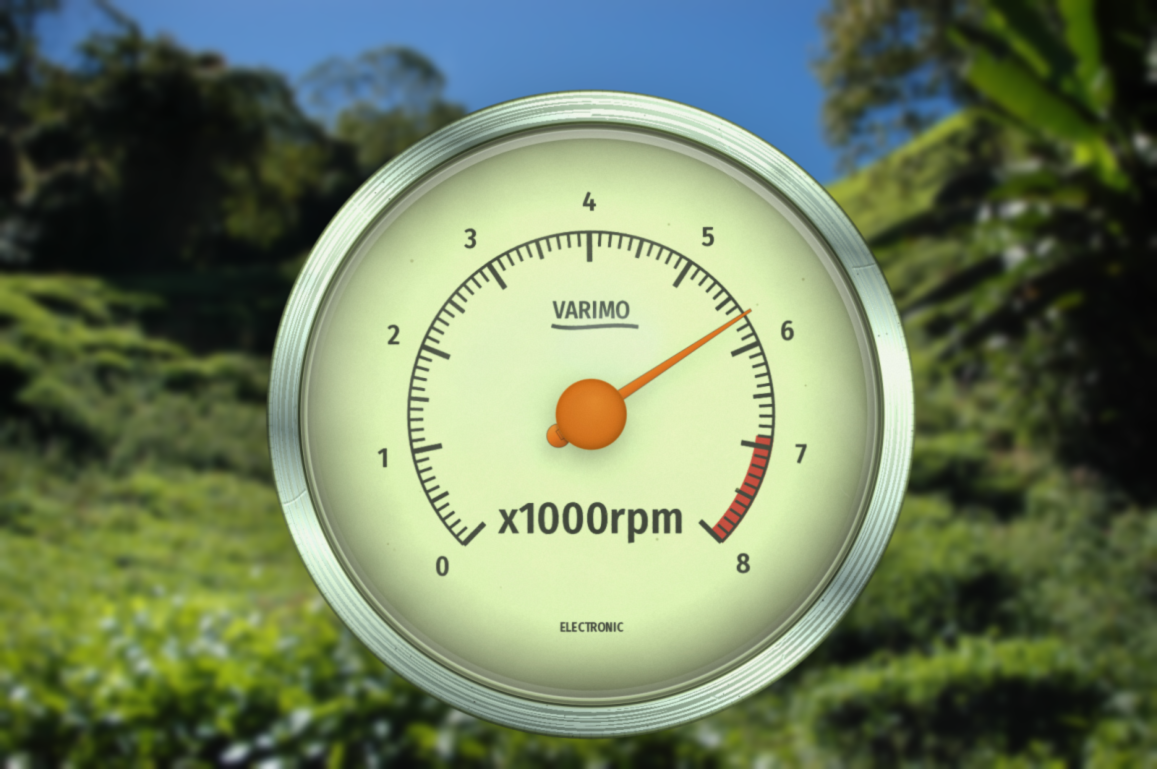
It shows rpm 5700
